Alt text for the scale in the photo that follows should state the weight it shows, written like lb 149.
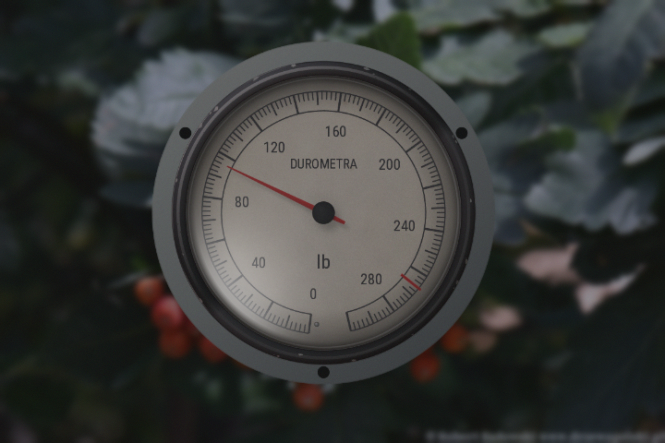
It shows lb 96
